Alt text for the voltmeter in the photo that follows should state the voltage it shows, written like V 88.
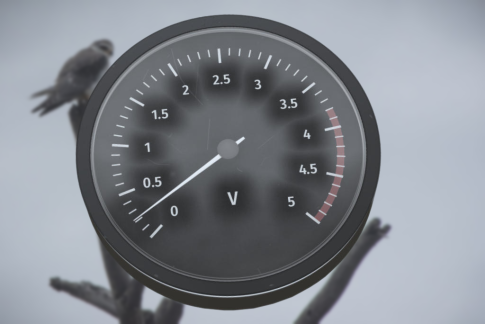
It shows V 0.2
